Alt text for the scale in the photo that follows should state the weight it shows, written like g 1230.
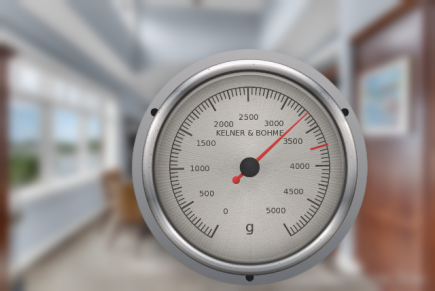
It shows g 3300
